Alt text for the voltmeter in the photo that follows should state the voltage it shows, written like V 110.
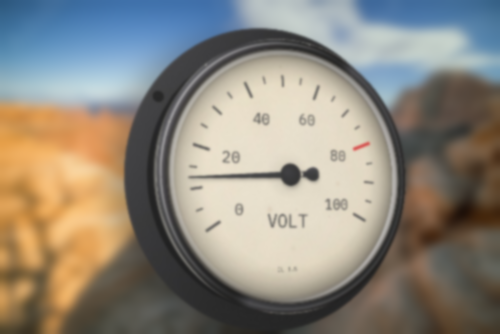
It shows V 12.5
